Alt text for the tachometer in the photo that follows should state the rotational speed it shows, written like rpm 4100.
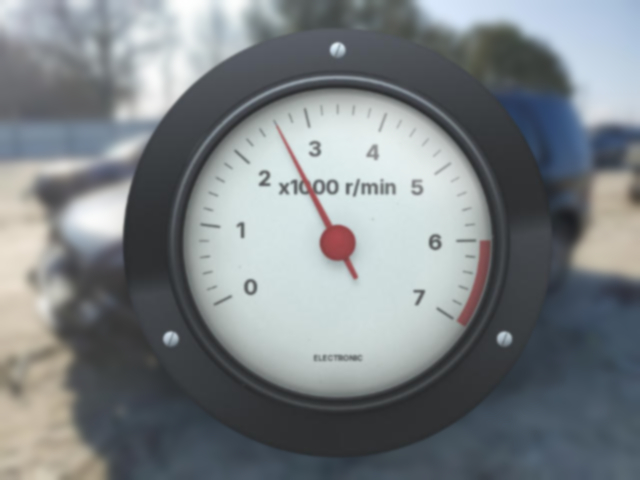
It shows rpm 2600
